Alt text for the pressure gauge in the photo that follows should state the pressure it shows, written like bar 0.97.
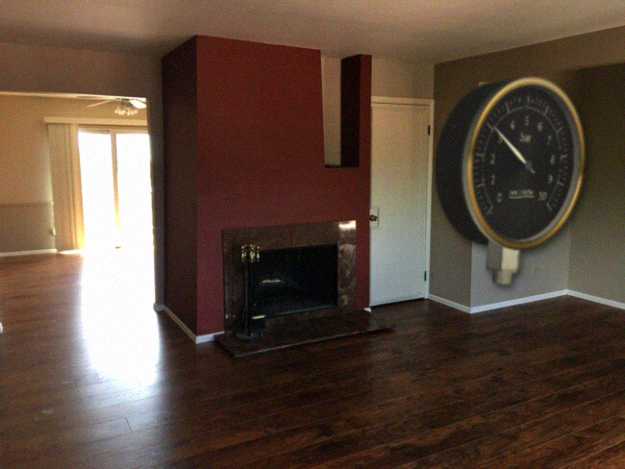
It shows bar 3
